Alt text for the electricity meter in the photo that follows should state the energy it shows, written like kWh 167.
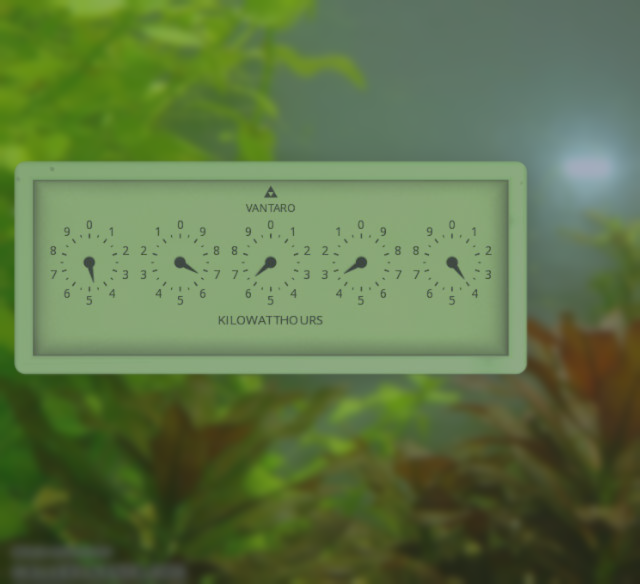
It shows kWh 46634
